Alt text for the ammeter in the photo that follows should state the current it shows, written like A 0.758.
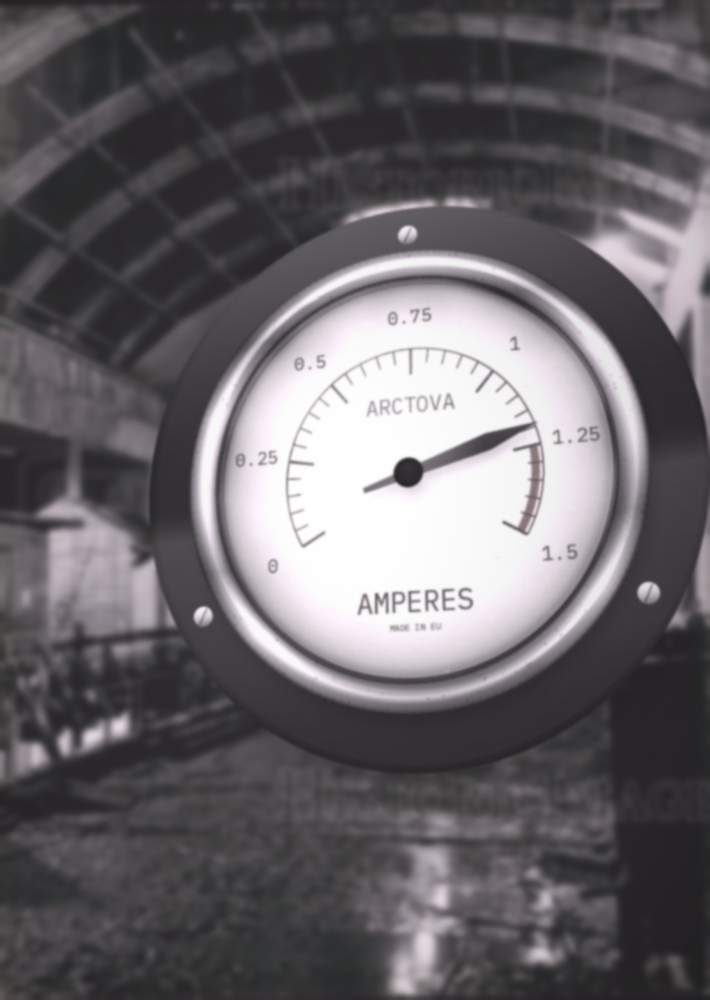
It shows A 1.2
